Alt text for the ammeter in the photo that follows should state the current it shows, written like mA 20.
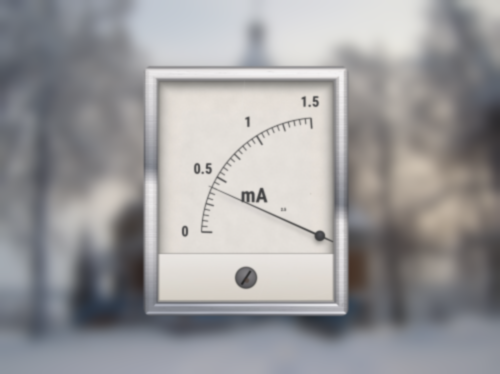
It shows mA 0.4
